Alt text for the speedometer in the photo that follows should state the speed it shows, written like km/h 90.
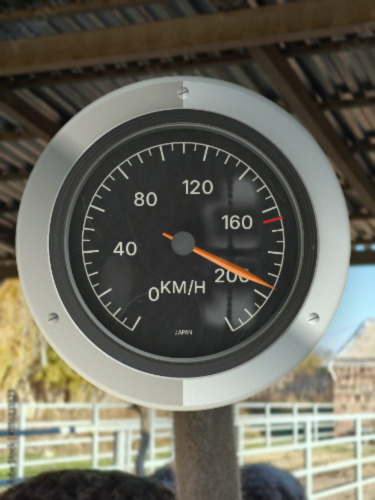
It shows km/h 195
